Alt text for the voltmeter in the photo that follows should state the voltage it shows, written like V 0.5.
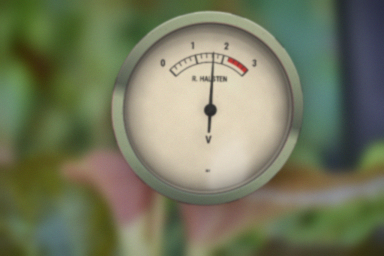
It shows V 1.6
